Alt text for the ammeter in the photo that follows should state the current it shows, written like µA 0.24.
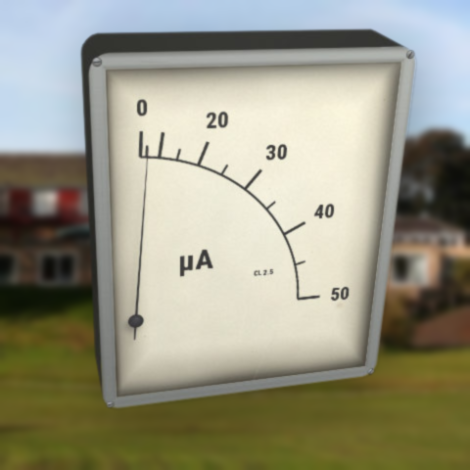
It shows µA 5
